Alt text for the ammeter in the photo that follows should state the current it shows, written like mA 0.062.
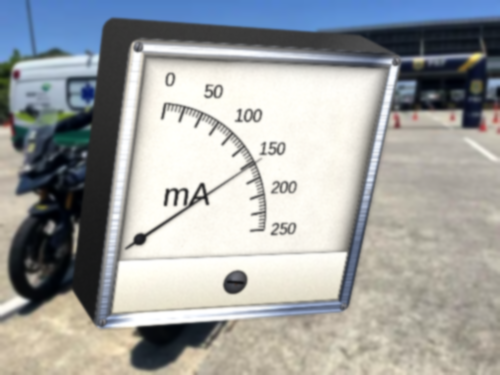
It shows mA 150
